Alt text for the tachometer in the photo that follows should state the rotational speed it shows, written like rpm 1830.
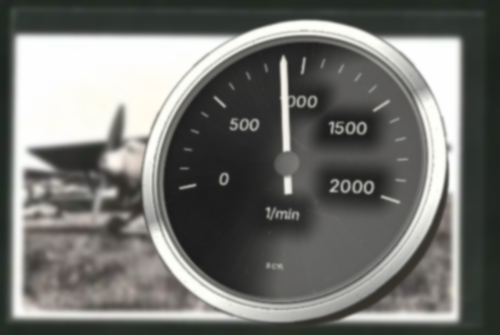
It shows rpm 900
